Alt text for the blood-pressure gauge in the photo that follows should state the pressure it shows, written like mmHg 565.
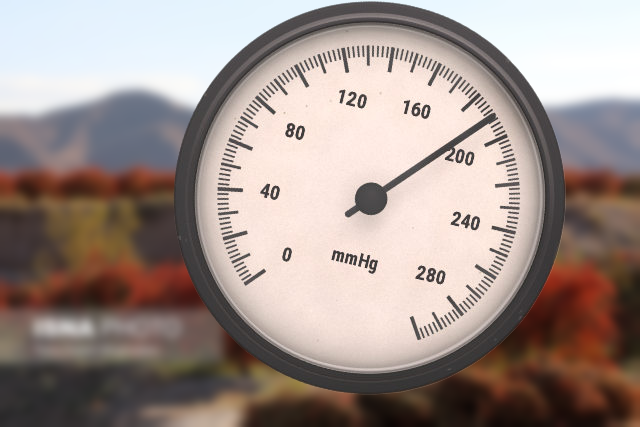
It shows mmHg 190
